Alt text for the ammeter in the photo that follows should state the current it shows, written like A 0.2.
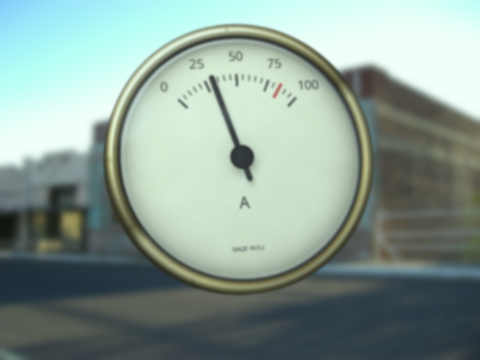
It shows A 30
